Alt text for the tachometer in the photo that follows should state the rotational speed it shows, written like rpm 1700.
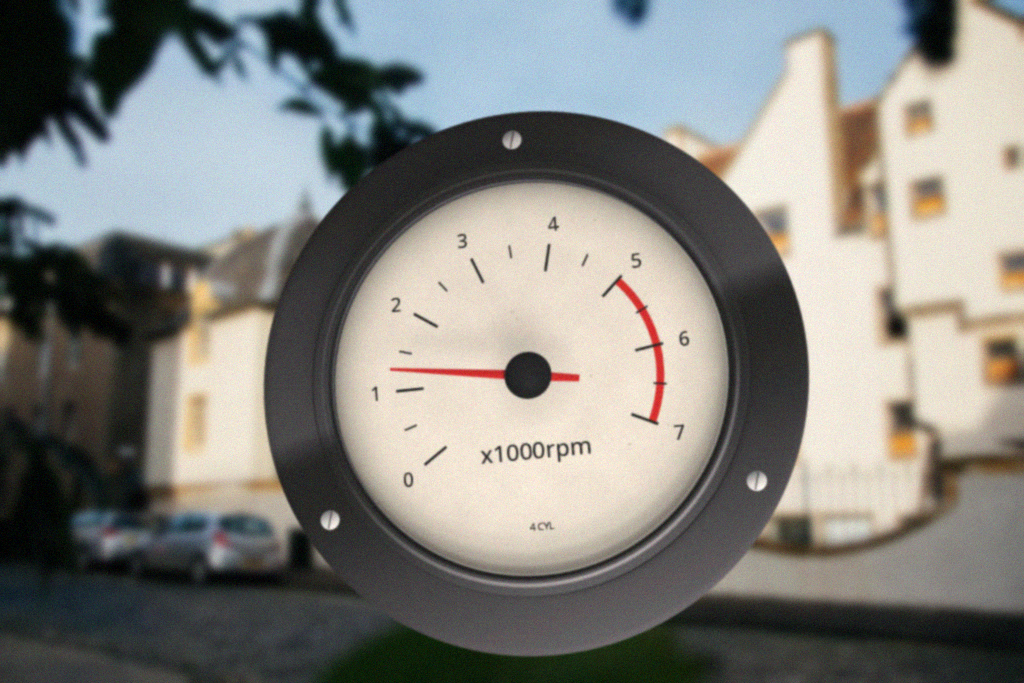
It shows rpm 1250
